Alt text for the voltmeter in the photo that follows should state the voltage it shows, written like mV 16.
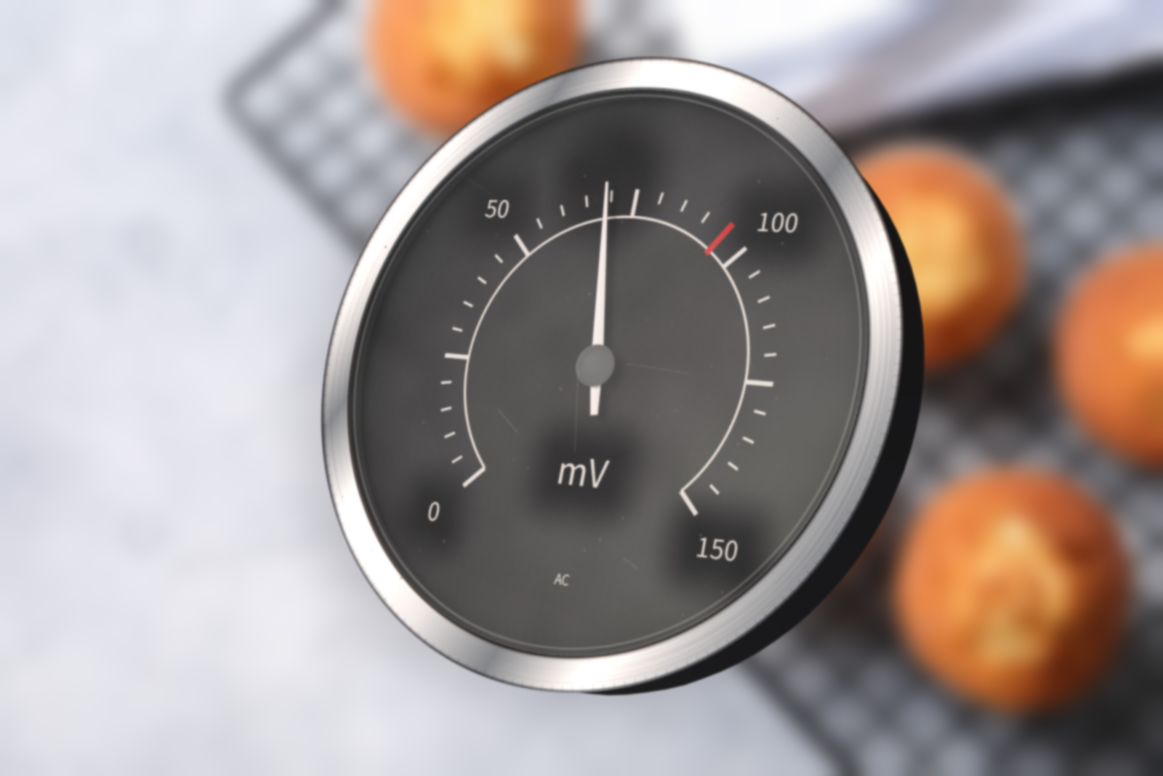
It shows mV 70
